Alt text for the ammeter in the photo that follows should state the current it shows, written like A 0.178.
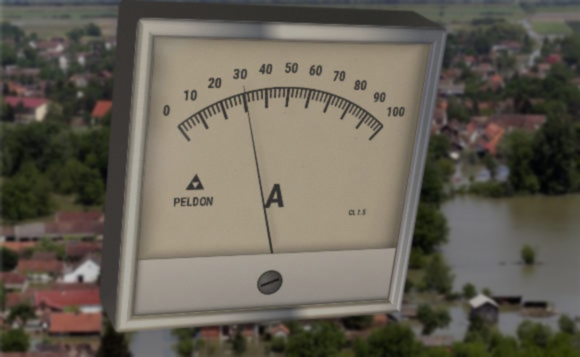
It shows A 30
